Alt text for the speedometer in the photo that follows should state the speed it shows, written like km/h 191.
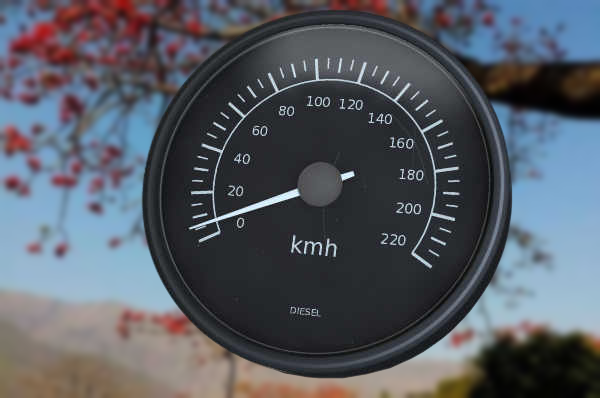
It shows km/h 5
